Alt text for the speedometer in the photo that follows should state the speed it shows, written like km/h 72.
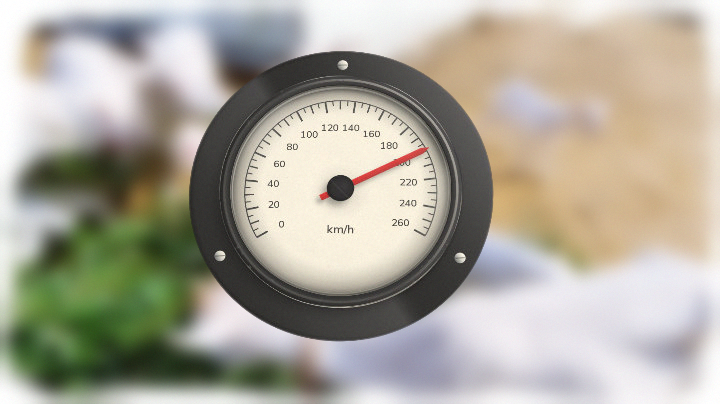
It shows km/h 200
